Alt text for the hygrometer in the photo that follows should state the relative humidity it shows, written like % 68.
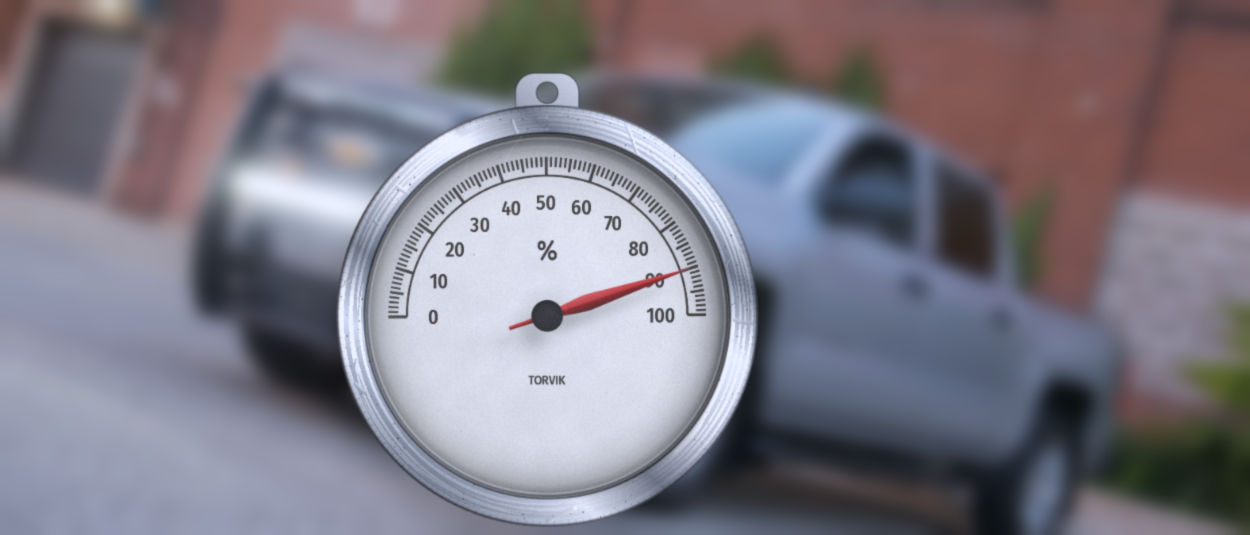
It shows % 90
